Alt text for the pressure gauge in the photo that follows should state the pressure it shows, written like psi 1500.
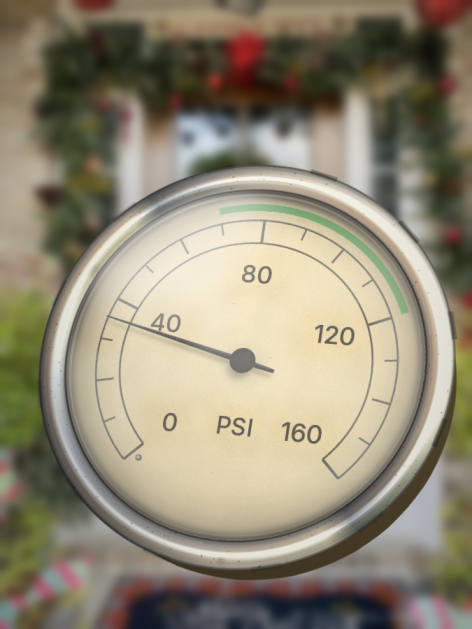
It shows psi 35
